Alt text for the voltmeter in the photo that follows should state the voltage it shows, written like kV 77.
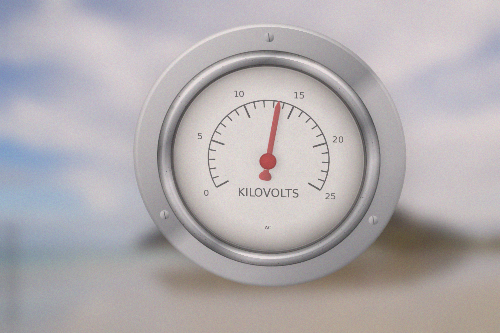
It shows kV 13.5
